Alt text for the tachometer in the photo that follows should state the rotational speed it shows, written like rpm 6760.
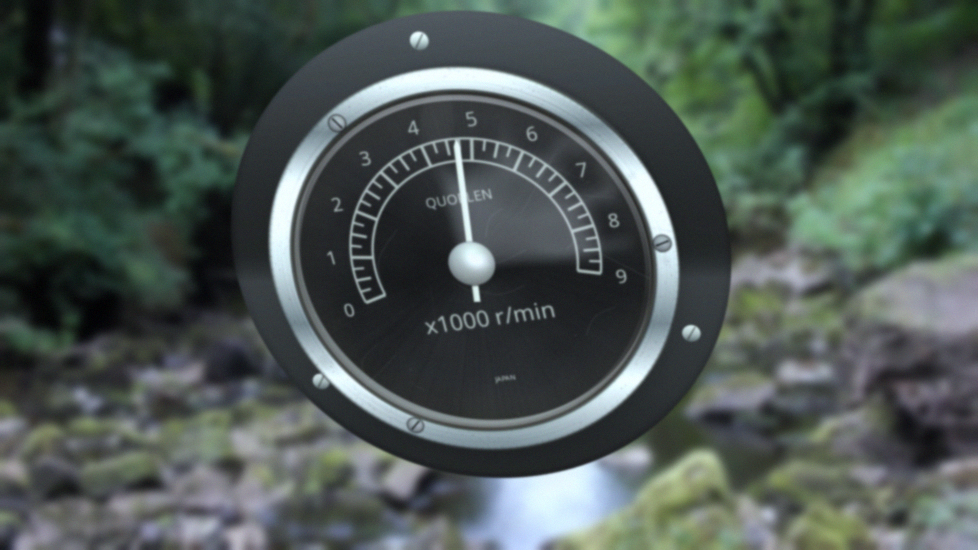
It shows rpm 4750
